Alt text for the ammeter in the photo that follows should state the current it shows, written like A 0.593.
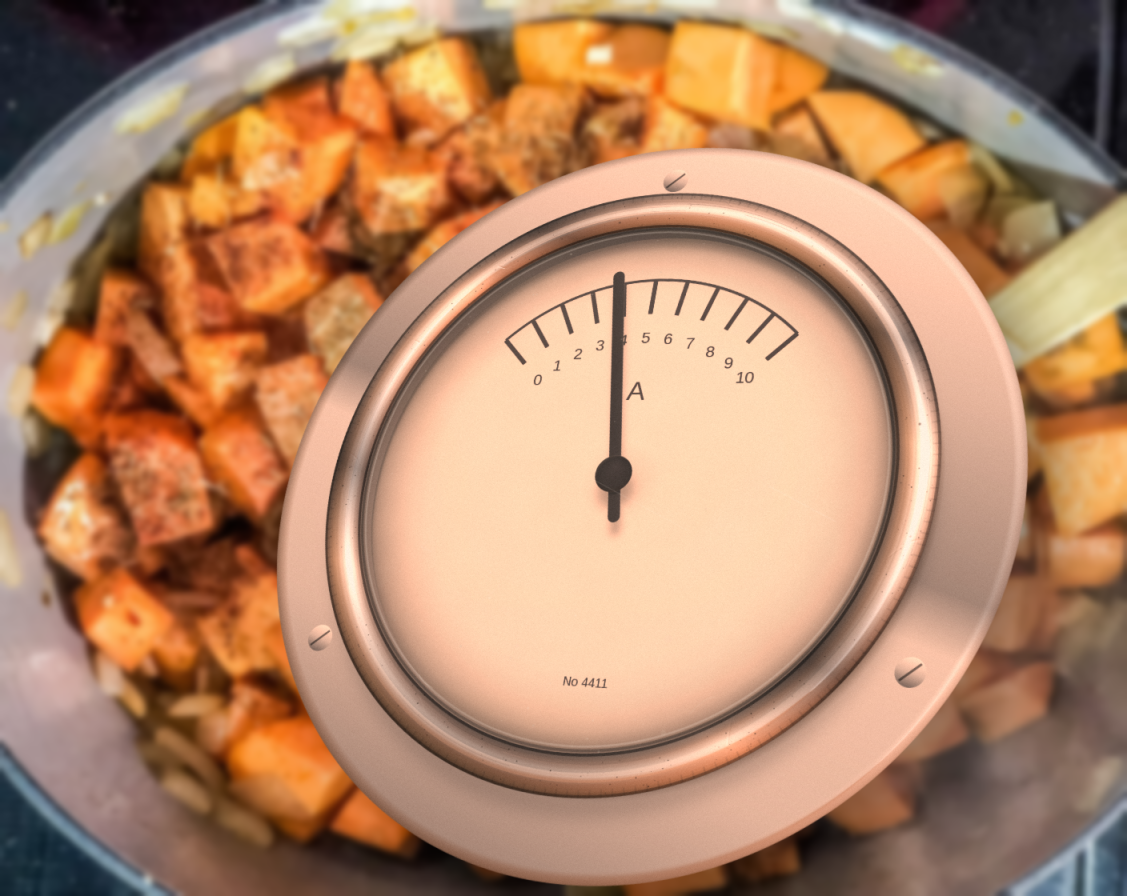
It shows A 4
